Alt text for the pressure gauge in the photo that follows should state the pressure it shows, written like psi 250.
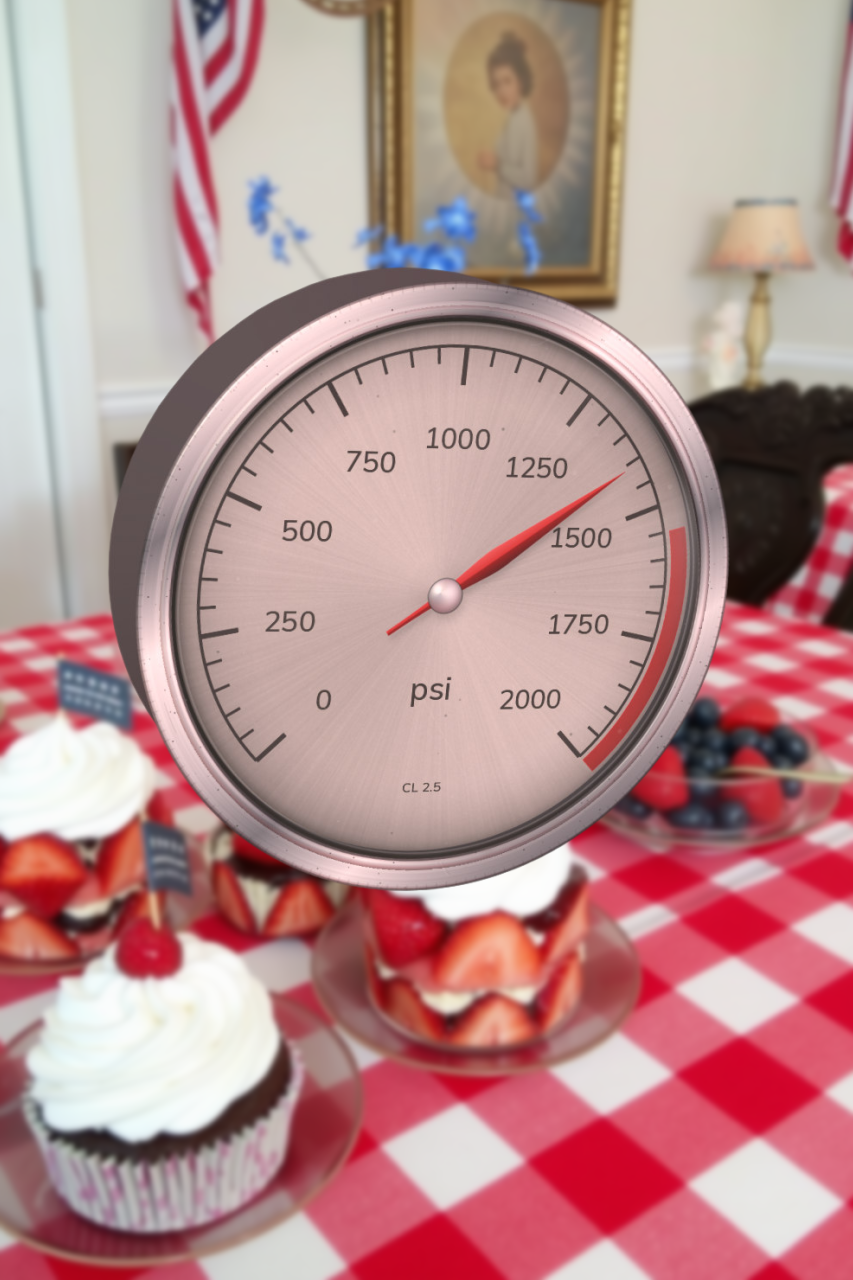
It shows psi 1400
